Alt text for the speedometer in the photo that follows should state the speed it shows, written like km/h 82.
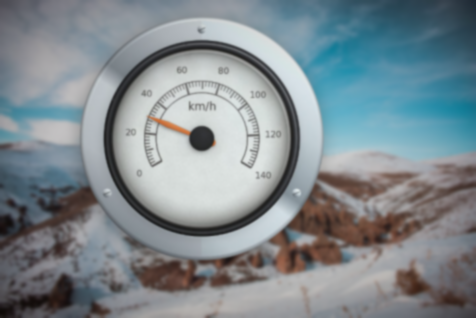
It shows km/h 30
